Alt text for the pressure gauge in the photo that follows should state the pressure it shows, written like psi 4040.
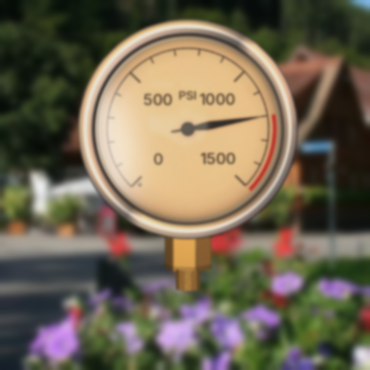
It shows psi 1200
